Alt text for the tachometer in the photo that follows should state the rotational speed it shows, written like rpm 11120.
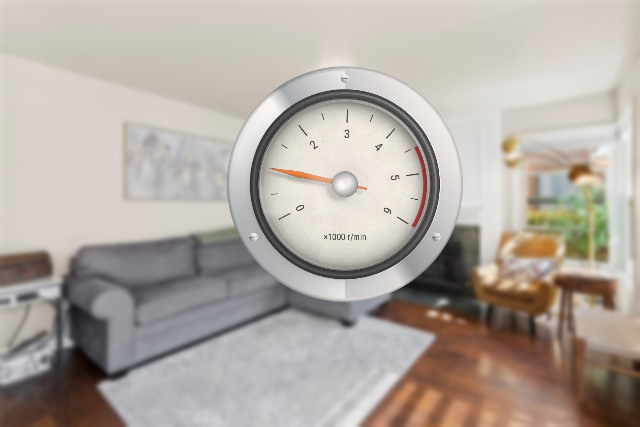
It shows rpm 1000
